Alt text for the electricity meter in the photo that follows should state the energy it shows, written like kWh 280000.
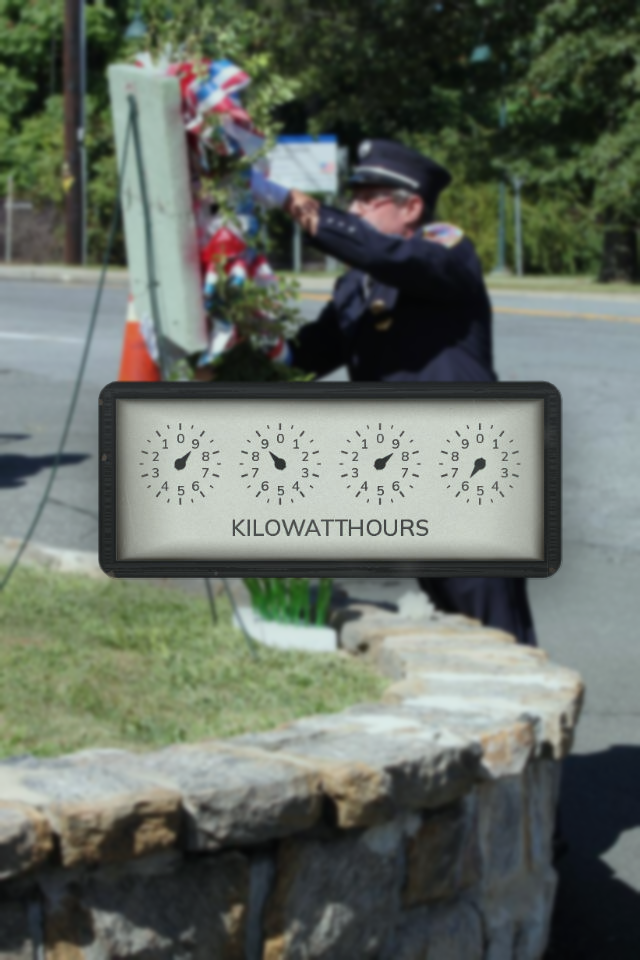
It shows kWh 8886
